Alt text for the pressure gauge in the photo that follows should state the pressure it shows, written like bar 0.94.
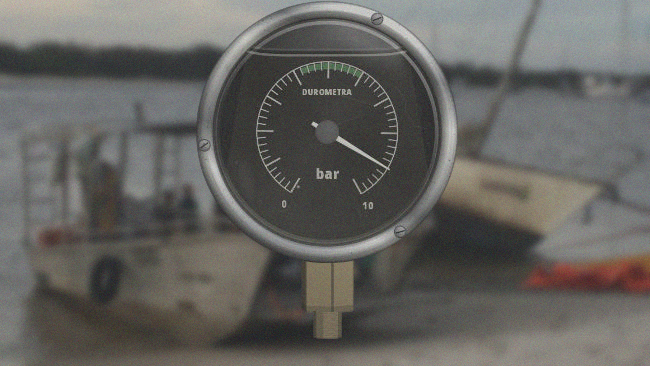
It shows bar 9
